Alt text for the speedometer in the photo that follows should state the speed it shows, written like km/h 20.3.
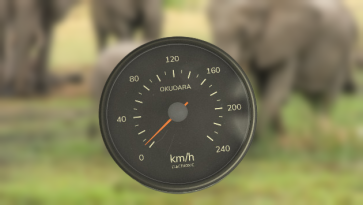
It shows km/h 5
